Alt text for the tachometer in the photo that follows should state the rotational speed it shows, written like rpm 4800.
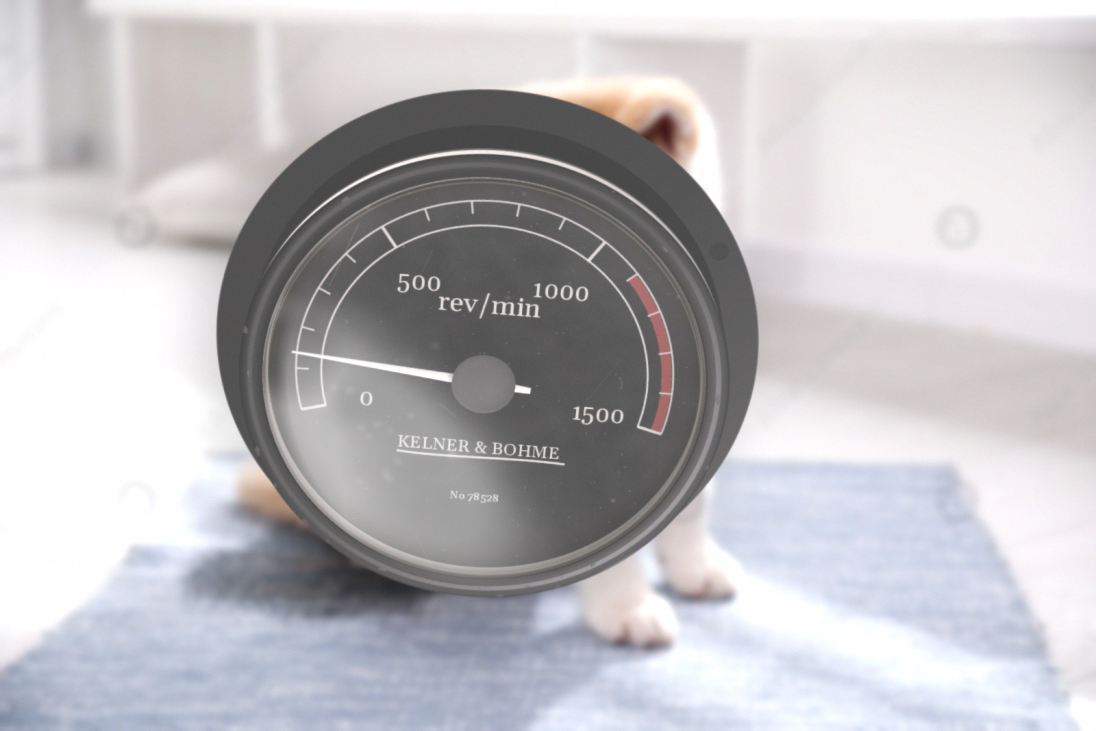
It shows rpm 150
